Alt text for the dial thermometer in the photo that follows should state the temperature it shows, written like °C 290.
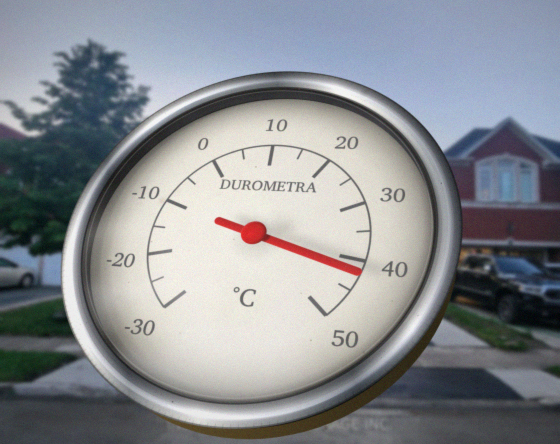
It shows °C 42.5
